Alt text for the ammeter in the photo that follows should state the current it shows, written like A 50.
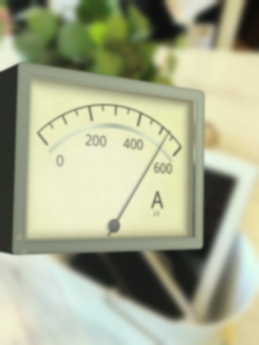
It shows A 525
